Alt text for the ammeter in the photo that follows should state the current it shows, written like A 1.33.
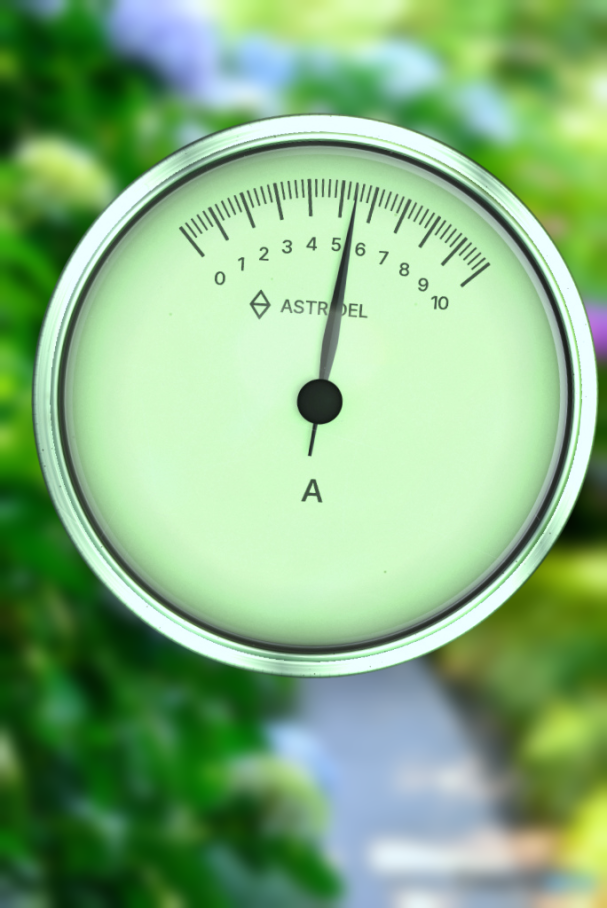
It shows A 5.4
